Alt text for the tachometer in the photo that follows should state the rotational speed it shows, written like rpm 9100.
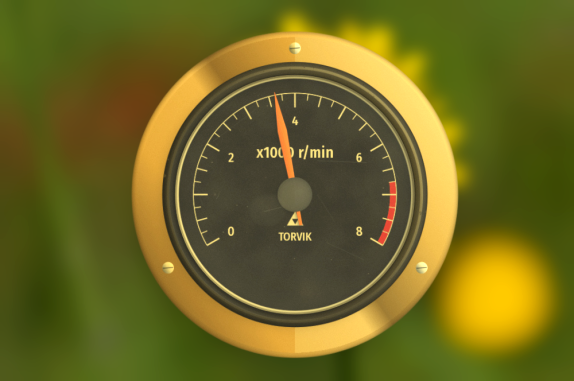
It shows rpm 3625
